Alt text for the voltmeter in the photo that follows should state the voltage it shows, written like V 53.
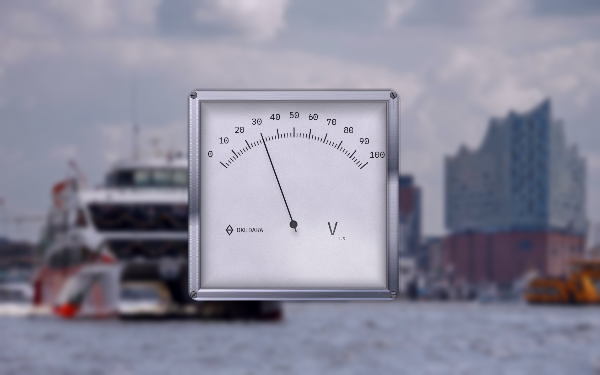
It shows V 30
